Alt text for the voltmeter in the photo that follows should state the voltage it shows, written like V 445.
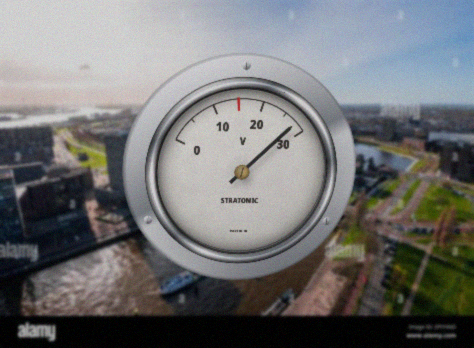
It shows V 27.5
